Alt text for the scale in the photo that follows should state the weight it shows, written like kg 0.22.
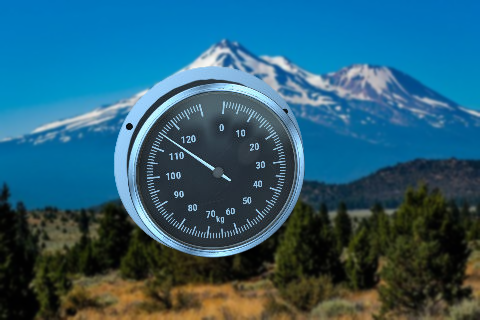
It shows kg 115
